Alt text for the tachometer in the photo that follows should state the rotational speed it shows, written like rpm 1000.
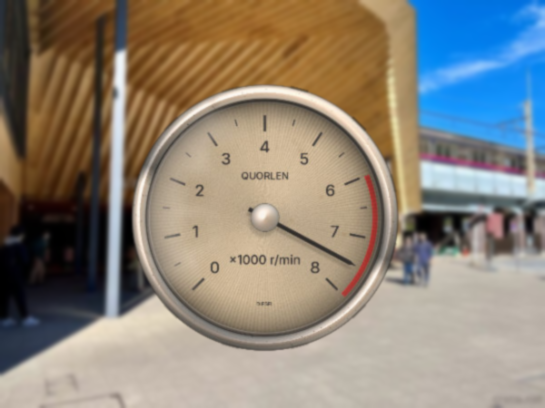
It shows rpm 7500
